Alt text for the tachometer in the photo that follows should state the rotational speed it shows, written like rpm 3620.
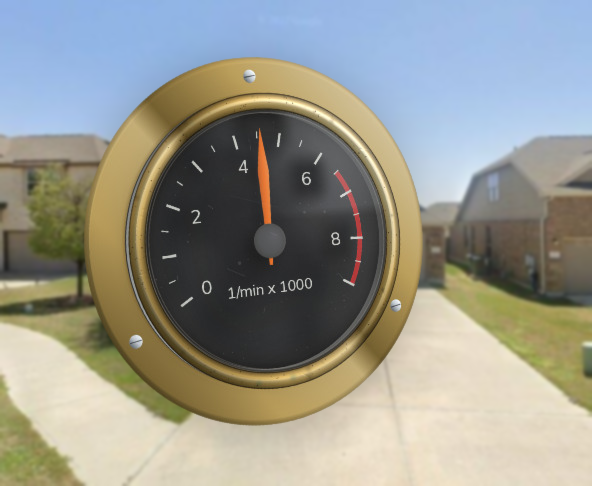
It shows rpm 4500
